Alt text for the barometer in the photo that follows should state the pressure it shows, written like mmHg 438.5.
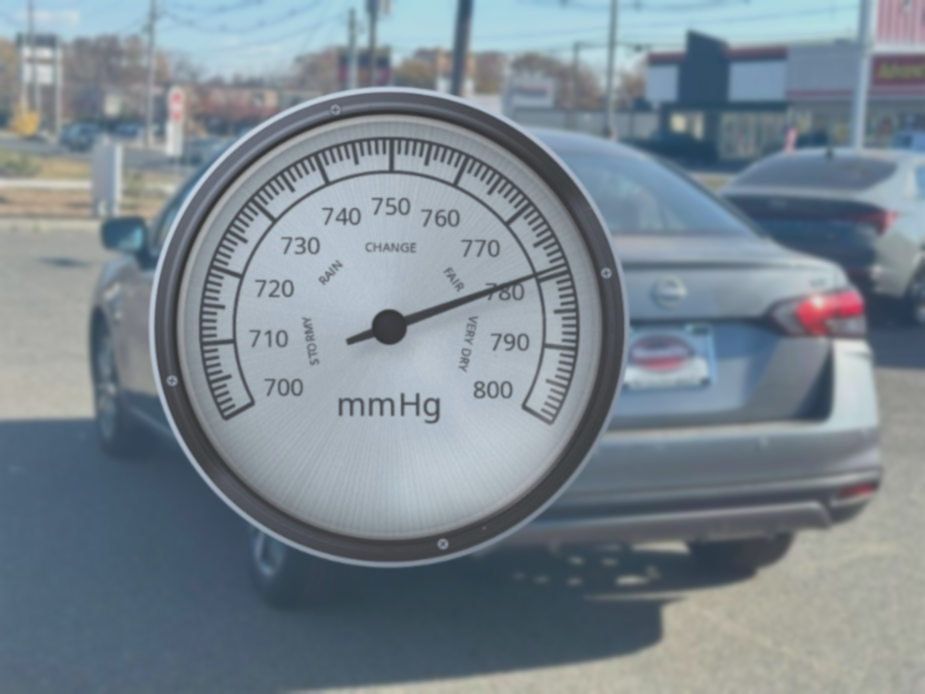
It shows mmHg 779
